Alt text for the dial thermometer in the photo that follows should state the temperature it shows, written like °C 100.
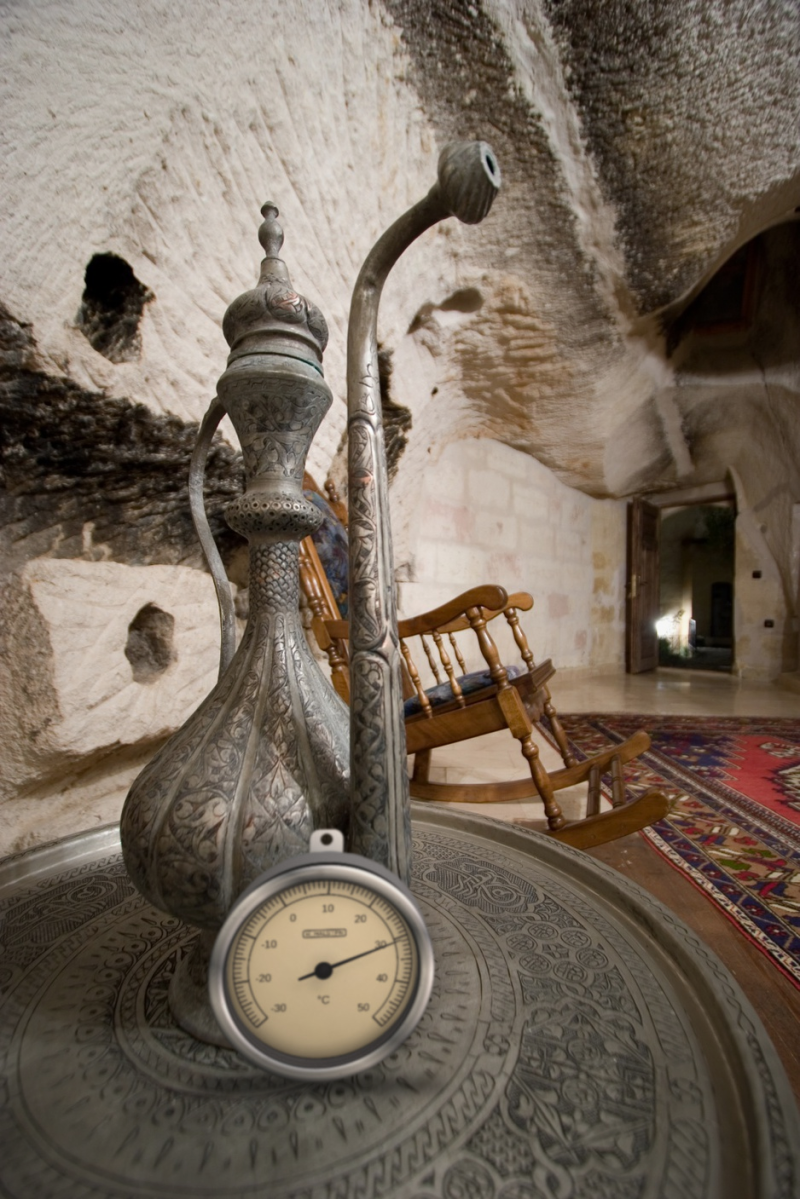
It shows °C 30
